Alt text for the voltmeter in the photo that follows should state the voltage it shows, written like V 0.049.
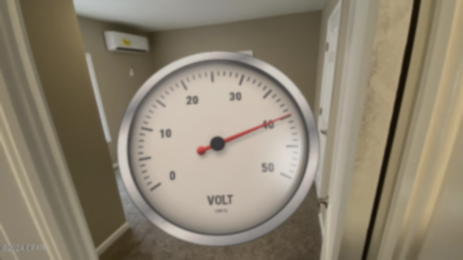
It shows V 40
